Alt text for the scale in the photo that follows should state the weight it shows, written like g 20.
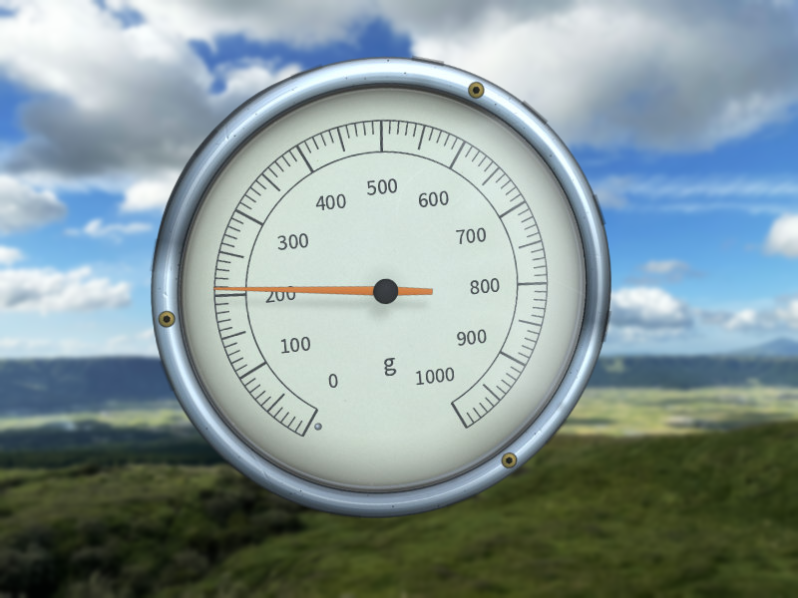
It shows g 210
